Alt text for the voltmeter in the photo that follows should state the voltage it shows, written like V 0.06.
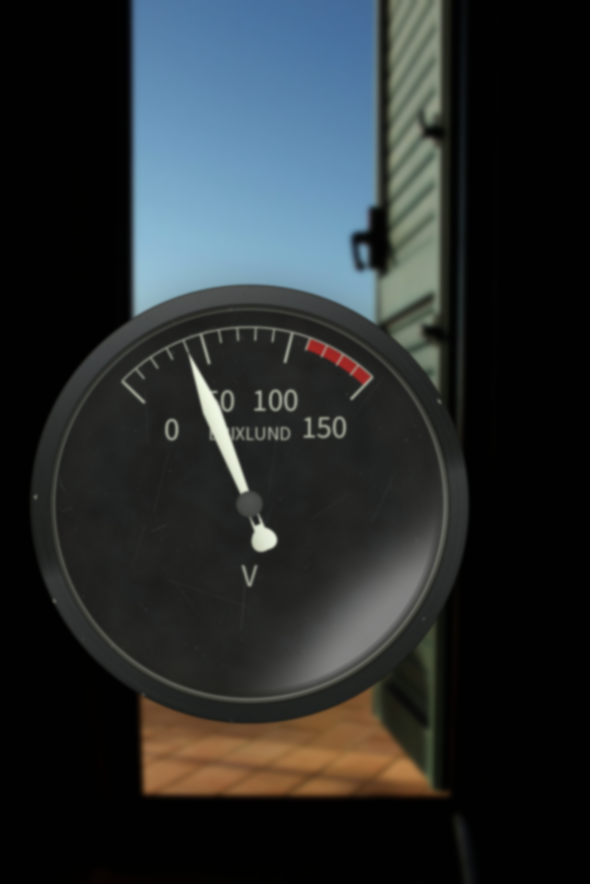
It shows V 40
